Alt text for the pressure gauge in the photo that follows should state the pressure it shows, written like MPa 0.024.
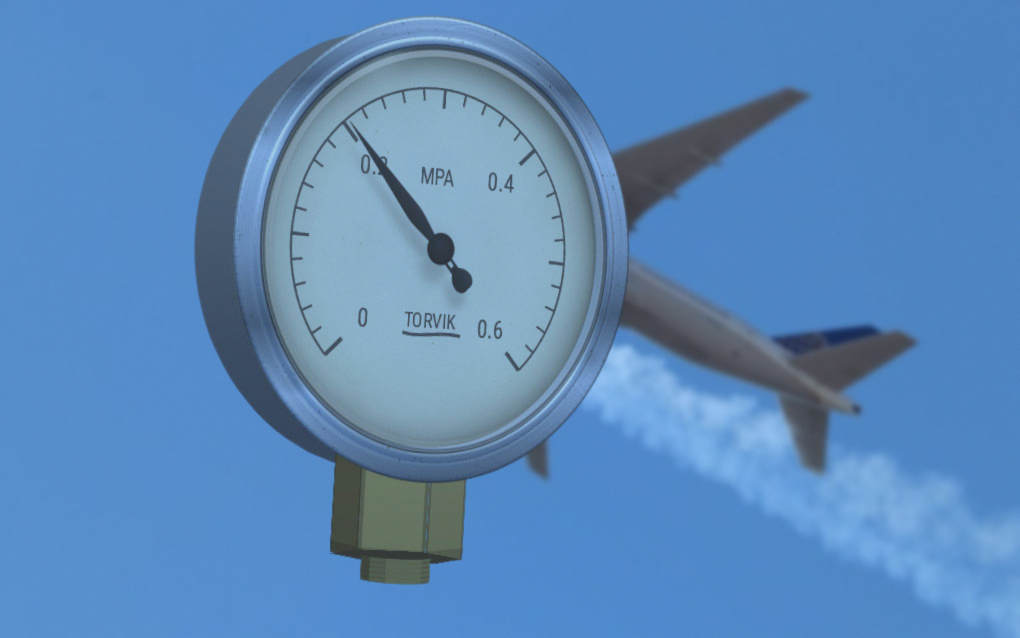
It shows MPa 0.2
